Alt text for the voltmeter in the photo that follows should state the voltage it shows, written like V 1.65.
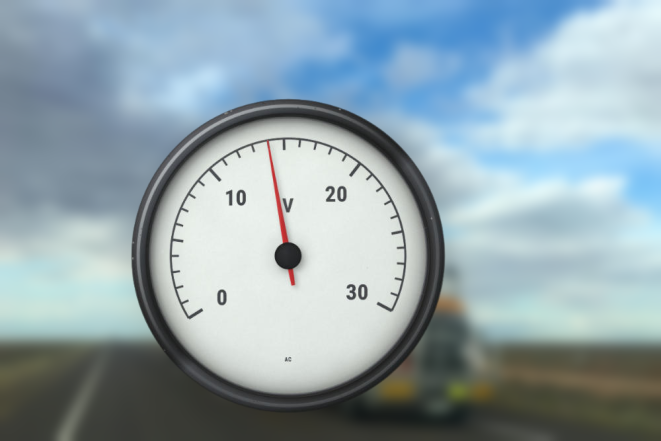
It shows V 14
